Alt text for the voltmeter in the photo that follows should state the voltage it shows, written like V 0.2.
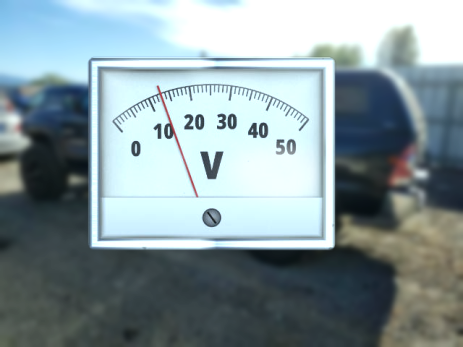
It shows V 13
